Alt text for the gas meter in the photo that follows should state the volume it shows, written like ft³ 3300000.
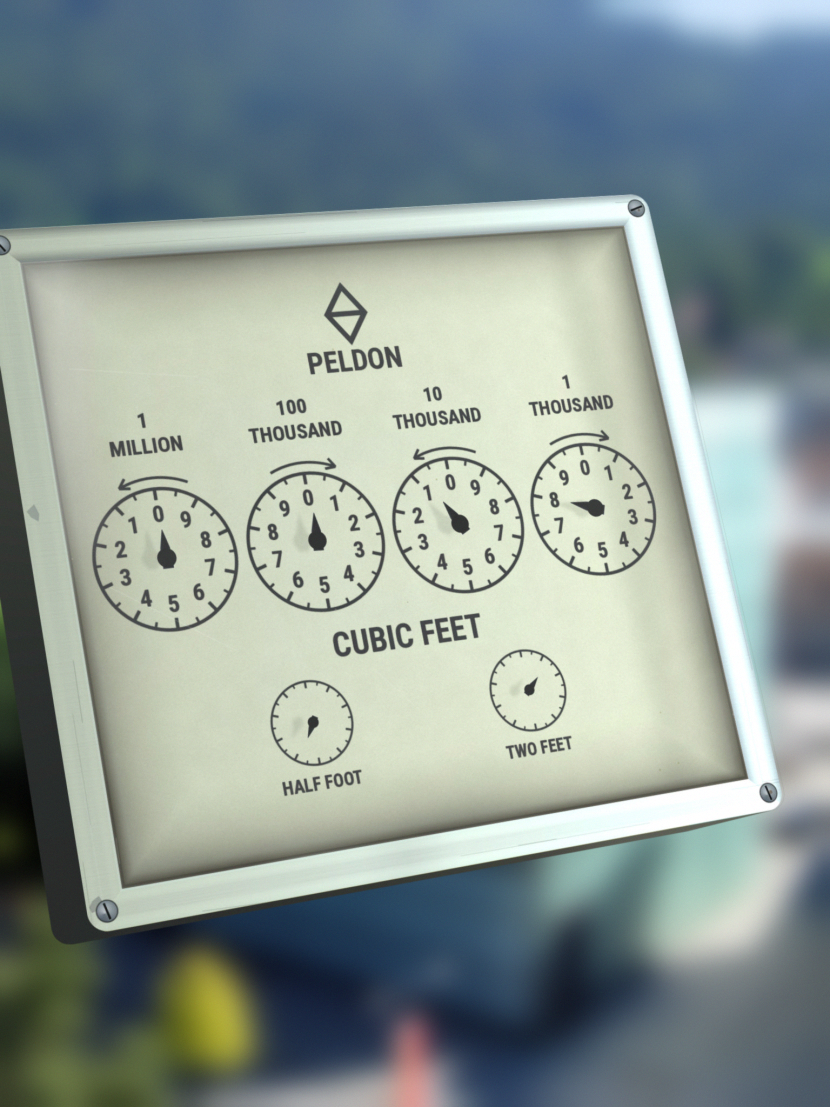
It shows ft³ 800
